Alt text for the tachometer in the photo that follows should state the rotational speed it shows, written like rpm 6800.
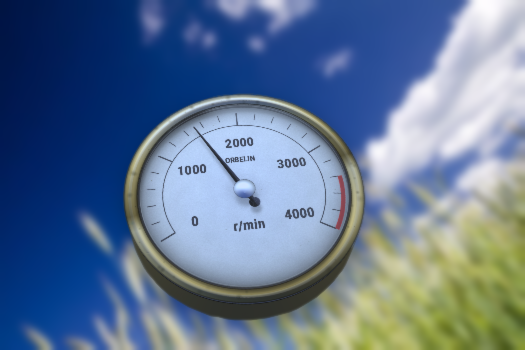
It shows rpm 1500
